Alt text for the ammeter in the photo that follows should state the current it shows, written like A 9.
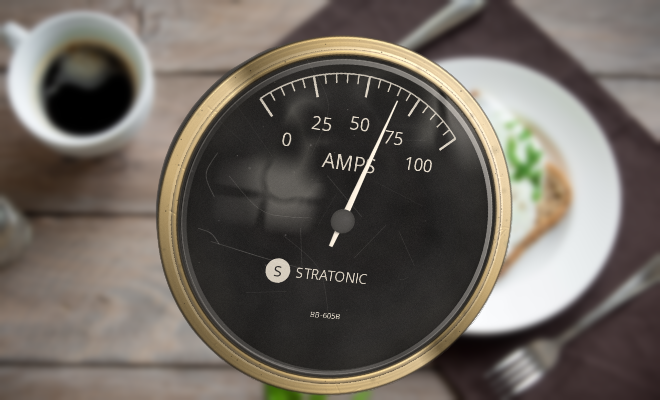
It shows A 65
